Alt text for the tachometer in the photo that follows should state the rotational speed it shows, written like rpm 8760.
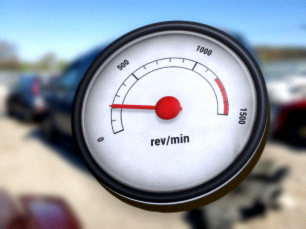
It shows rpm 200
